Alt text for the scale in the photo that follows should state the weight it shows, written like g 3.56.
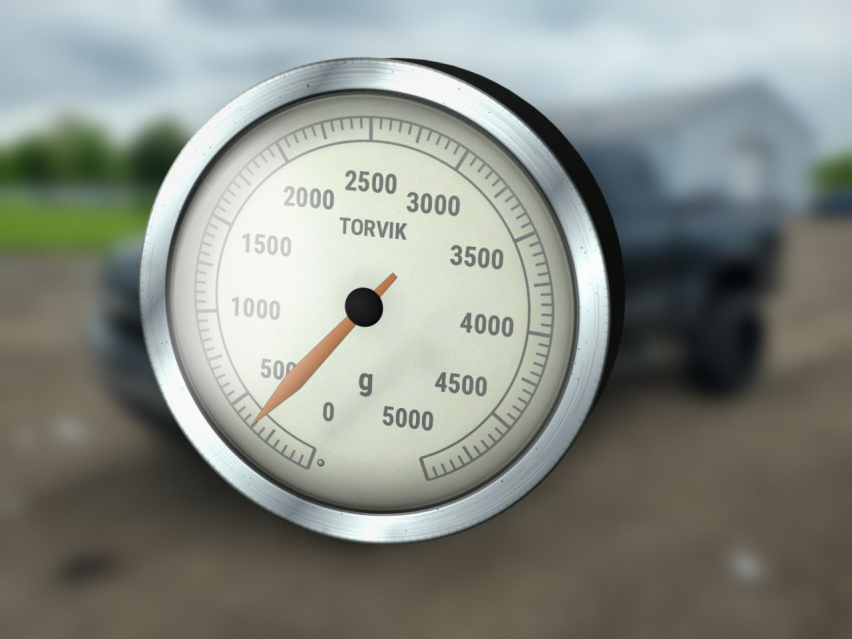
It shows g 350
